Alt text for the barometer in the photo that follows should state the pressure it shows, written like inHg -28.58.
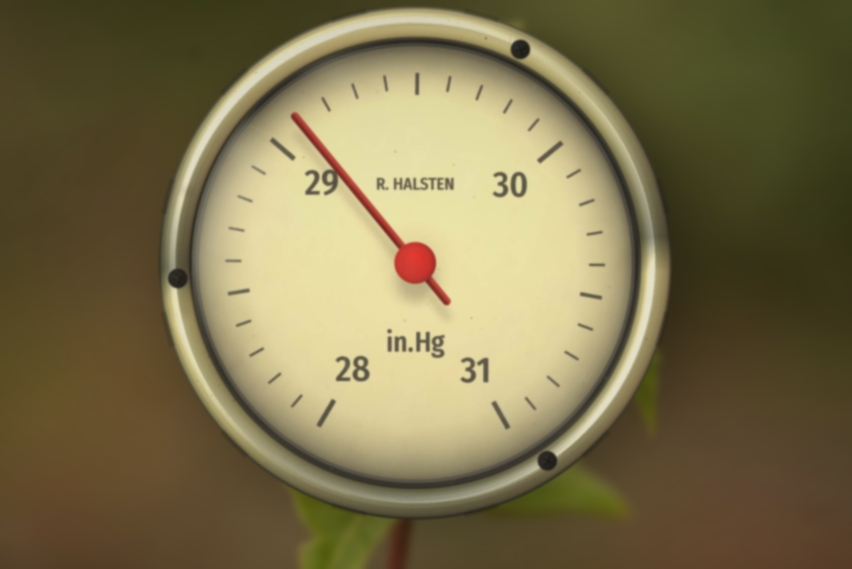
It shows inHg 29.1
